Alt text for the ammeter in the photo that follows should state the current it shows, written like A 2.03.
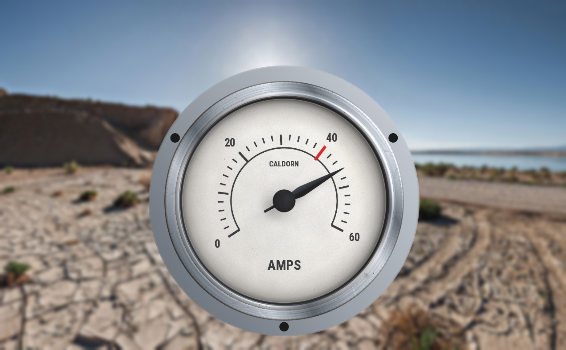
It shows A 46
